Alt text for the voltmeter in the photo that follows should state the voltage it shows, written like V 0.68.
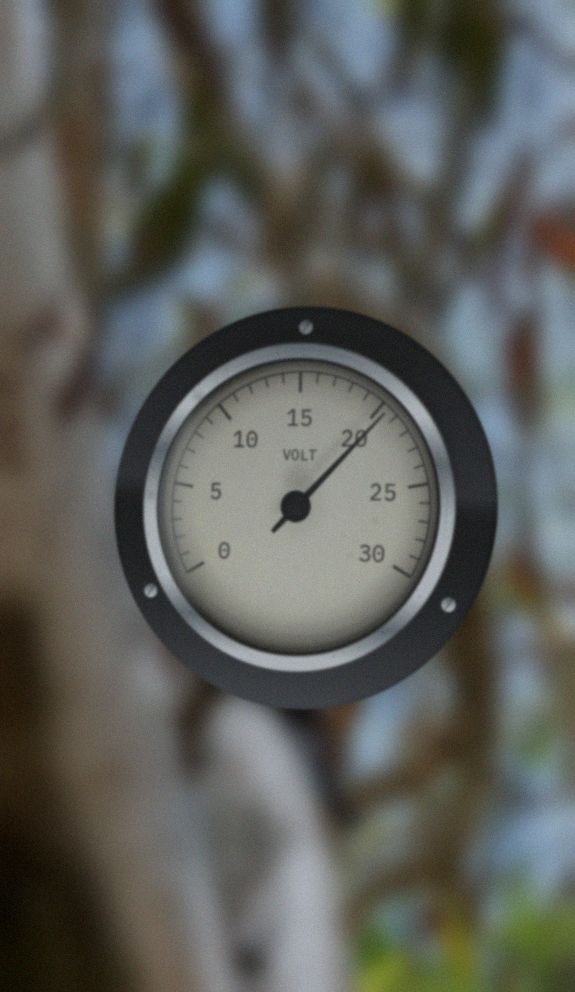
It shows V 20.5
